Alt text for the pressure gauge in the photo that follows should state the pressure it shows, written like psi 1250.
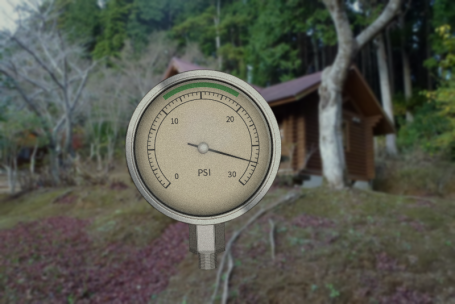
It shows psi 27
